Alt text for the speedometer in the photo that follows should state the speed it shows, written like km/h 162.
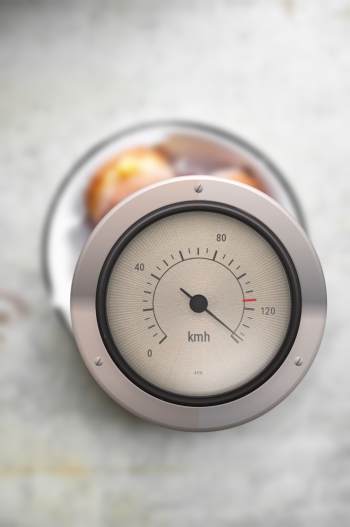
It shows km/h 137.5
